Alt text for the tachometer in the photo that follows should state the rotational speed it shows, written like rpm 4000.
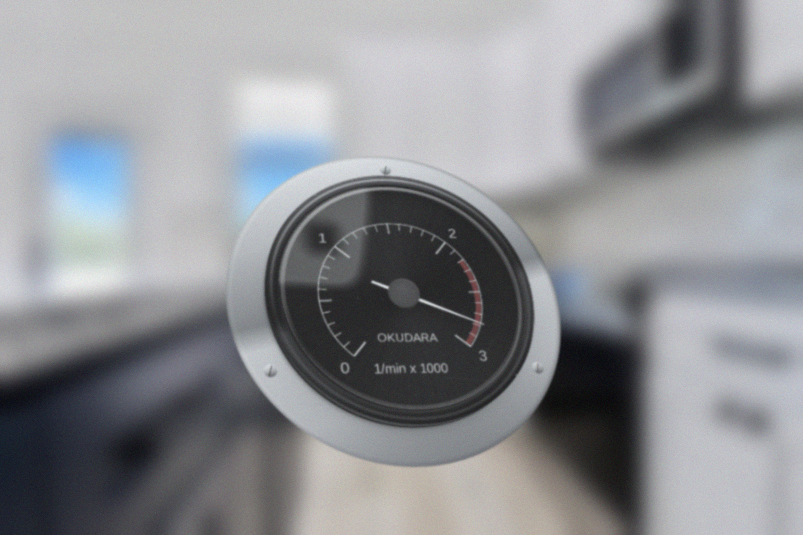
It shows rpm 2800
